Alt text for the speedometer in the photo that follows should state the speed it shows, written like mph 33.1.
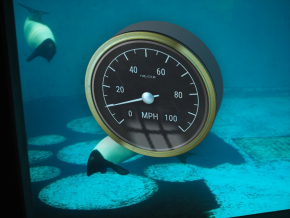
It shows mph 10
